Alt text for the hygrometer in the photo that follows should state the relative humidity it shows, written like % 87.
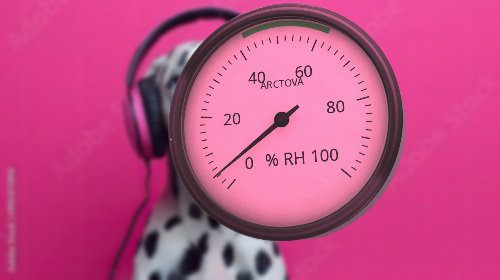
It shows % 4
